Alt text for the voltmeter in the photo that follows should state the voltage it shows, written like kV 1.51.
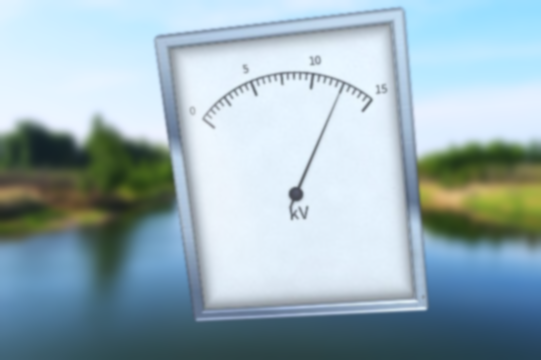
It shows kV 12.5
